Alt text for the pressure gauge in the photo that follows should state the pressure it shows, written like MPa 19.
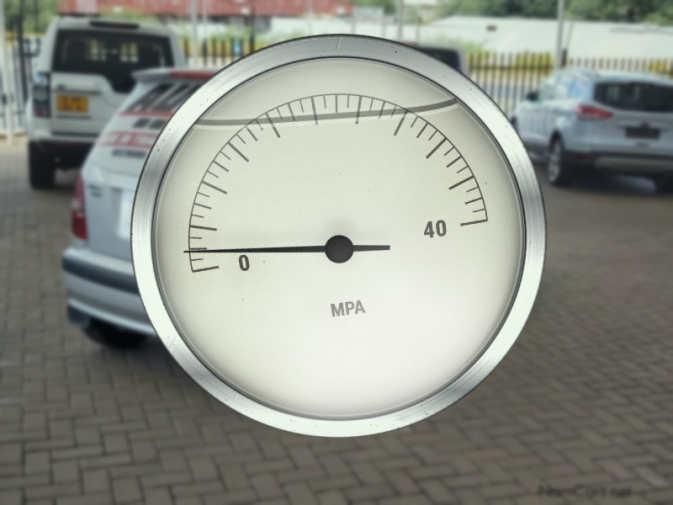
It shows MPa 2
